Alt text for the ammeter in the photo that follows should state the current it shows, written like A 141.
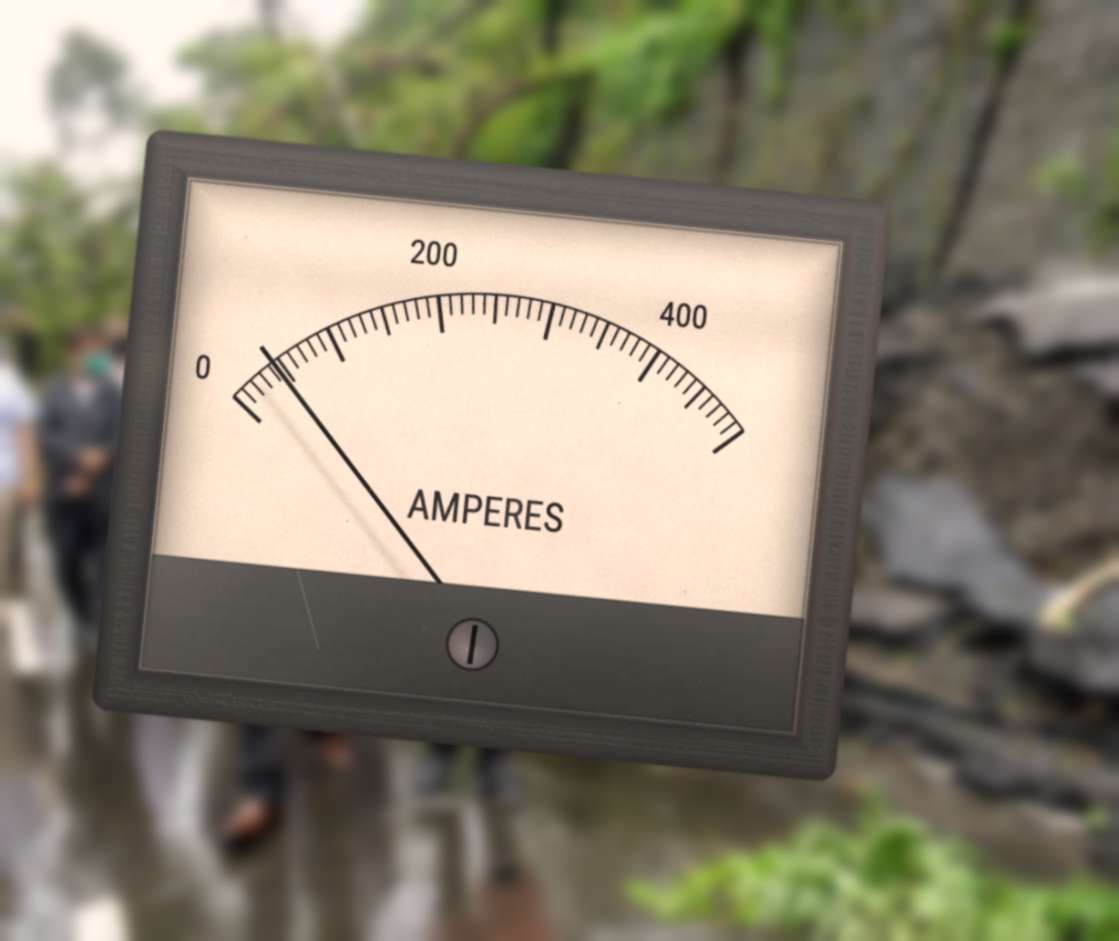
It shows A 45
